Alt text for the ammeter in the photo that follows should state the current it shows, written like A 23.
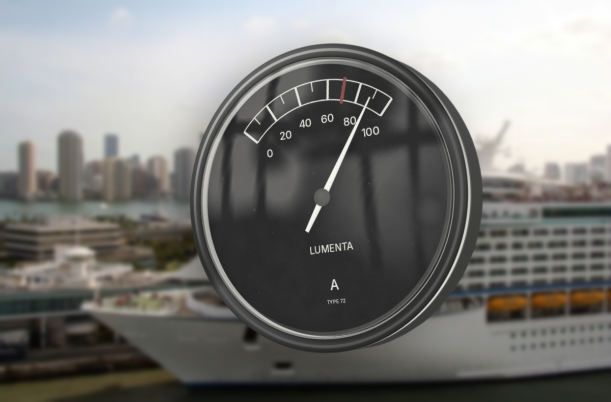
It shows A 90
